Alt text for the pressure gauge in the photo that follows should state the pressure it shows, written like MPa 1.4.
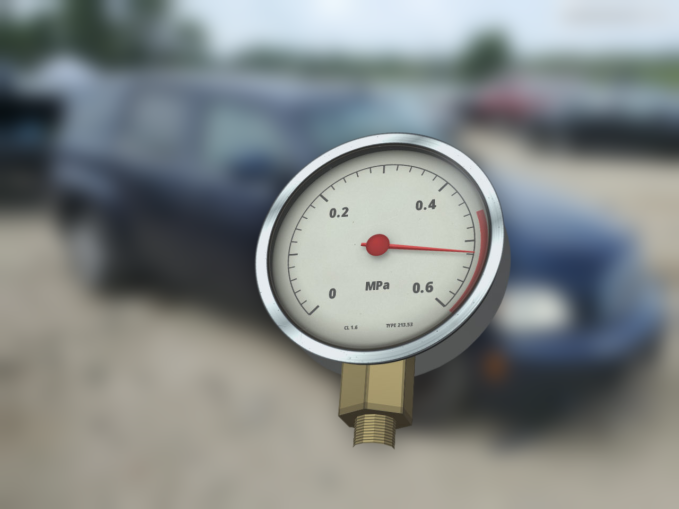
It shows MPa 0.52
